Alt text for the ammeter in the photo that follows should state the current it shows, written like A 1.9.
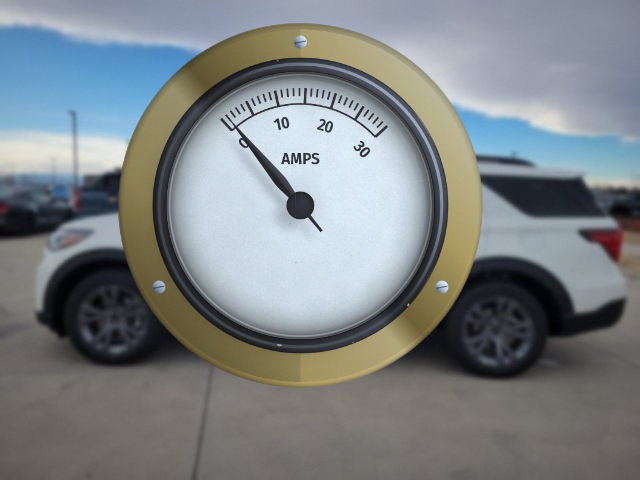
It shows A 1
